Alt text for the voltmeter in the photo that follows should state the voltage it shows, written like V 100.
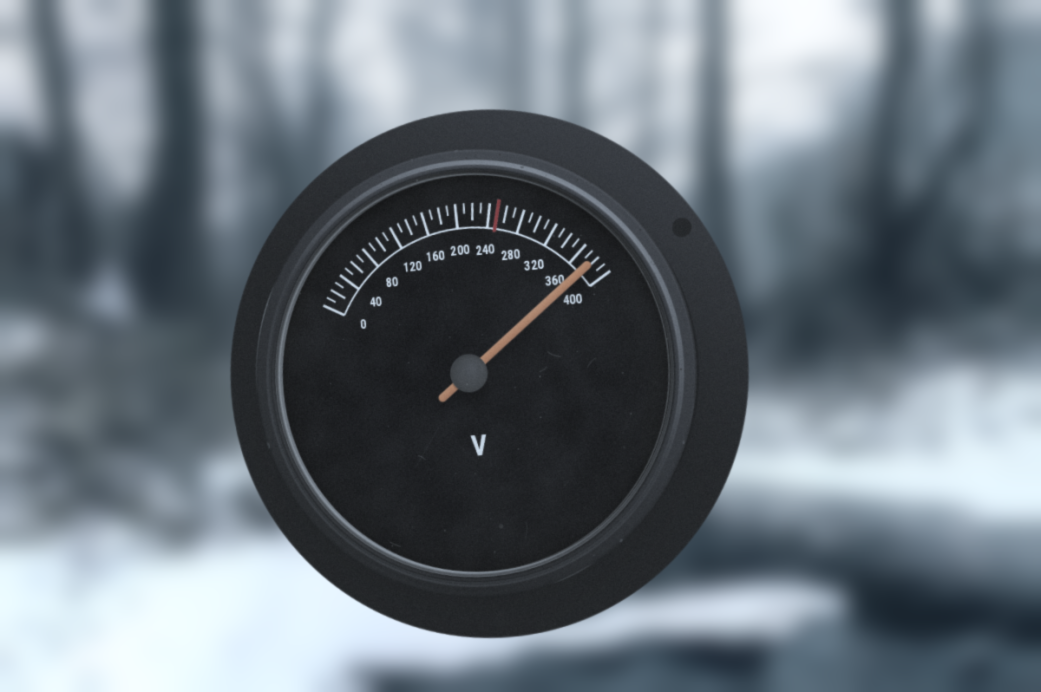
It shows V 380
